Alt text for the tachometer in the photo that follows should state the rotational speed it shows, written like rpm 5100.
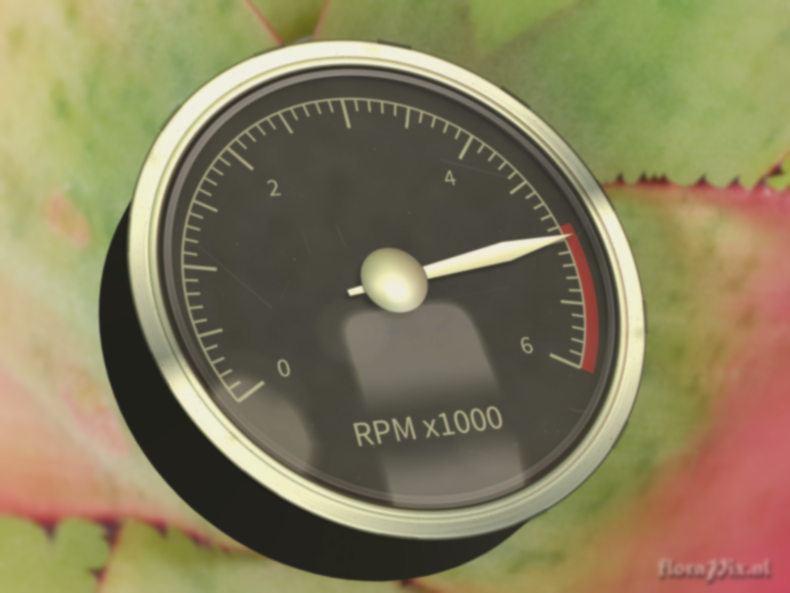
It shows rpm 5000
